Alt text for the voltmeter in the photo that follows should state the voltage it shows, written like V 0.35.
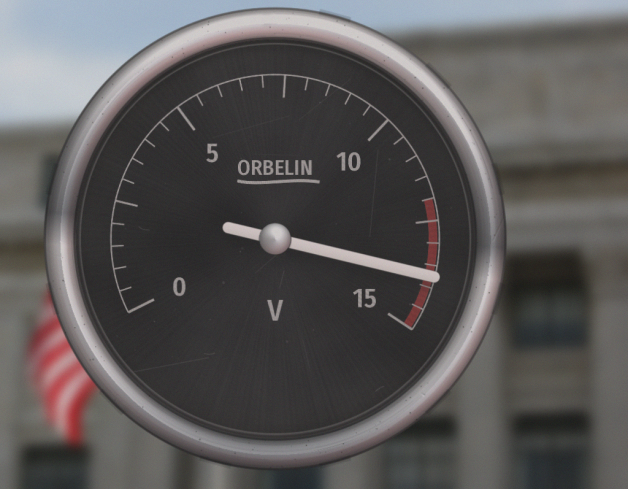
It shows V 13.75
